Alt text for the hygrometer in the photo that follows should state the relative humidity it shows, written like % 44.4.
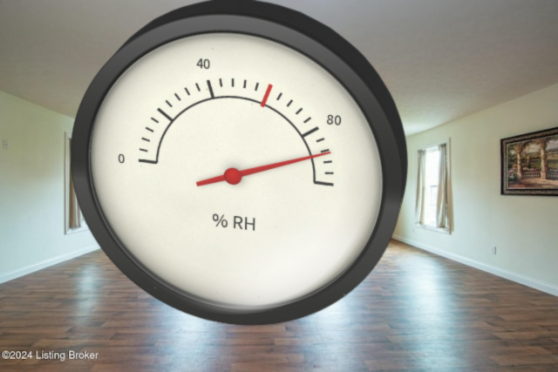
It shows % 88
